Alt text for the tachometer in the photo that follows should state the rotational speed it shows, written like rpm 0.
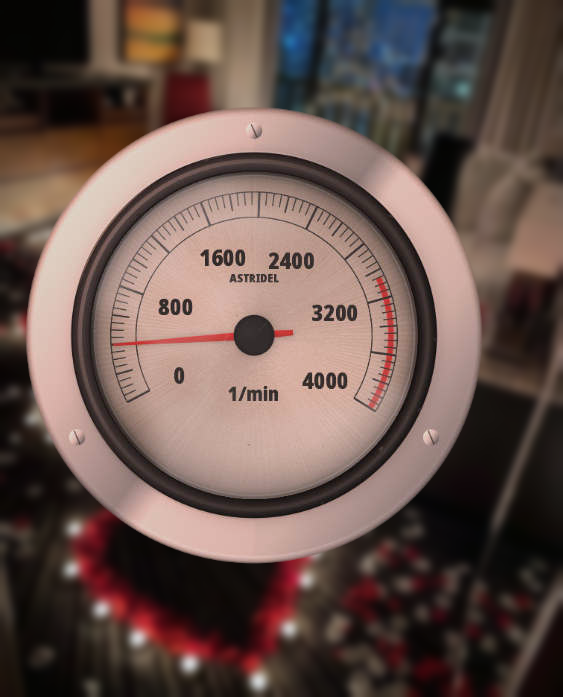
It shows rpm 400
